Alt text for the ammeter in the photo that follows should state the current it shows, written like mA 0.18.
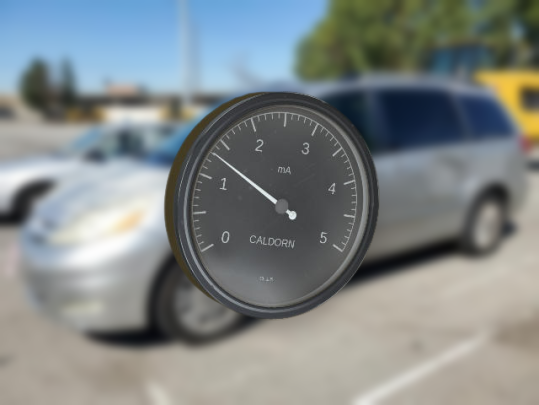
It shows mA 1.3
